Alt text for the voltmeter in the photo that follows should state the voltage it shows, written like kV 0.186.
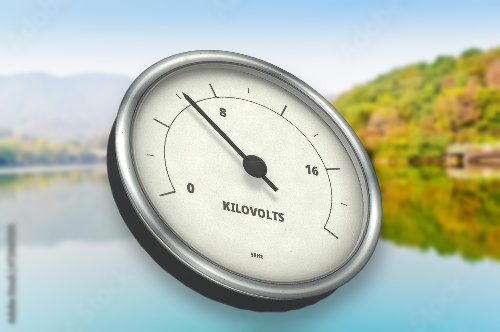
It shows kV 6
